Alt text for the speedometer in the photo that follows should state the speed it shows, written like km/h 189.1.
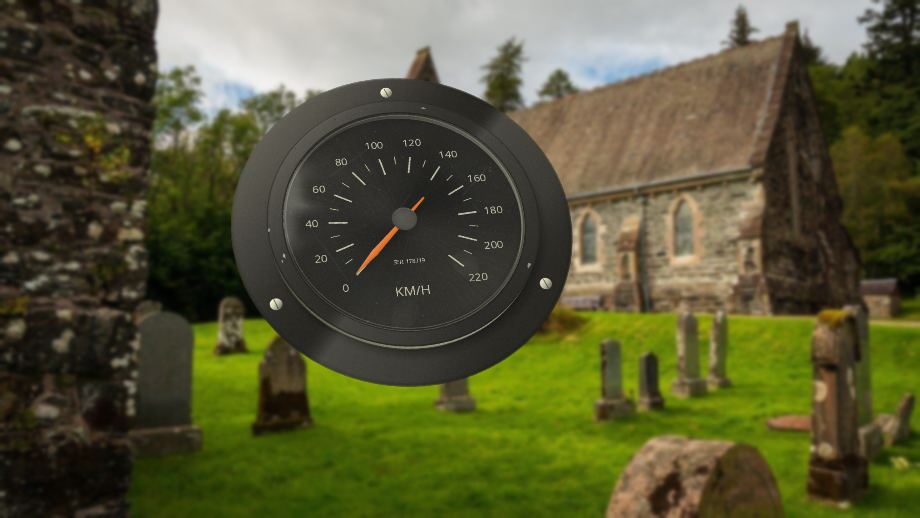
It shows km/h 0
